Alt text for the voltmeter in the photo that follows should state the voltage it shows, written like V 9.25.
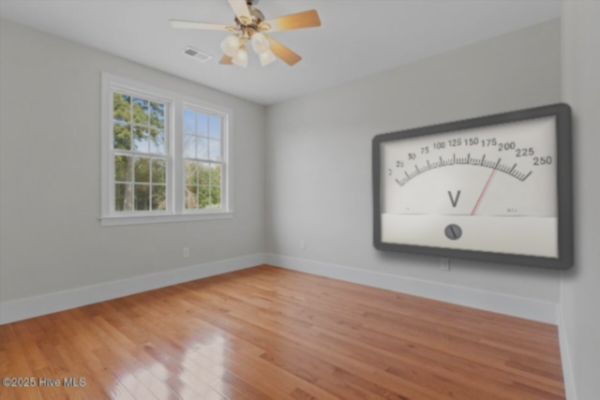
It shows V 200
